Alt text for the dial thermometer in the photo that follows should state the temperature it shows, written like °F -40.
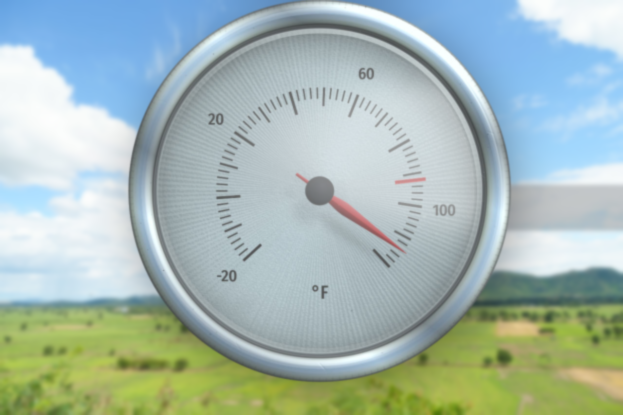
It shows °F 114
